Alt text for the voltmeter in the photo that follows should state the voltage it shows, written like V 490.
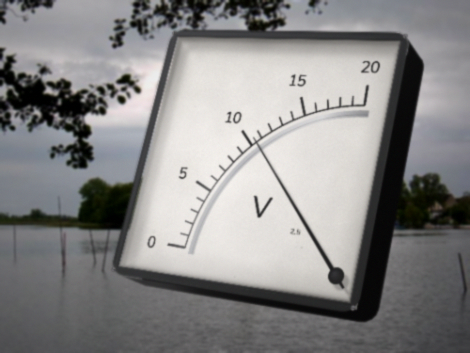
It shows V 10.5
